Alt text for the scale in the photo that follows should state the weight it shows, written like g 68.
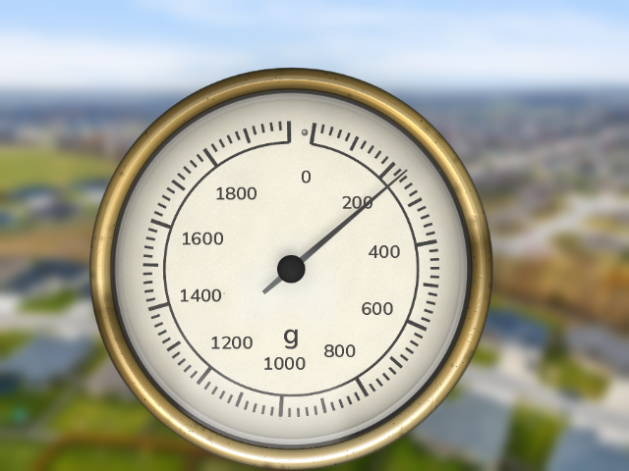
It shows g 230
